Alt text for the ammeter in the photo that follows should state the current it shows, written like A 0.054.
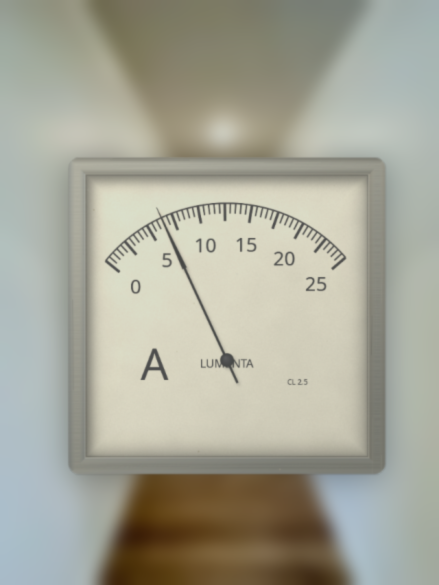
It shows A 6.5
